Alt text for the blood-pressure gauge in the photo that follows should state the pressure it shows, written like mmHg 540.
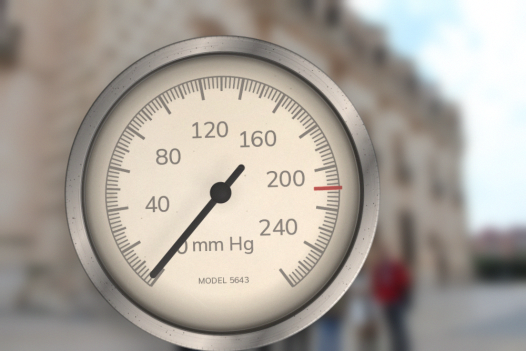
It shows mmHg 2
